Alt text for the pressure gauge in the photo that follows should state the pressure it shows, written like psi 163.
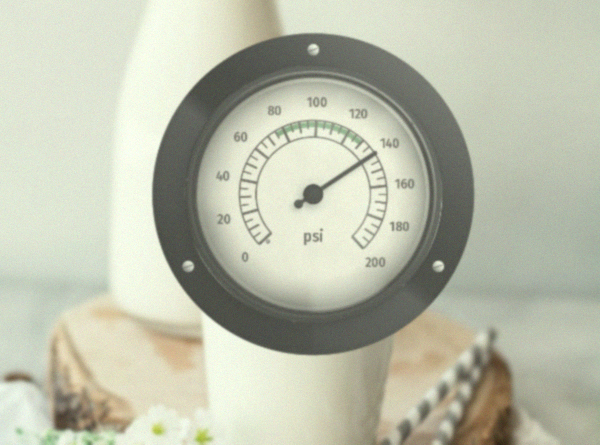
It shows psi 140
